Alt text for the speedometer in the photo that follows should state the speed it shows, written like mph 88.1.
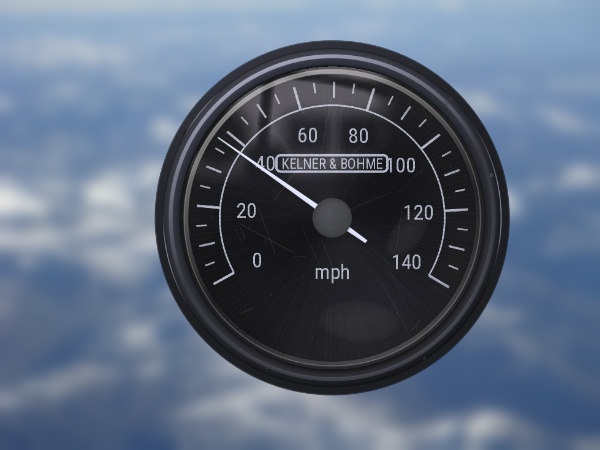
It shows mph 37.5
